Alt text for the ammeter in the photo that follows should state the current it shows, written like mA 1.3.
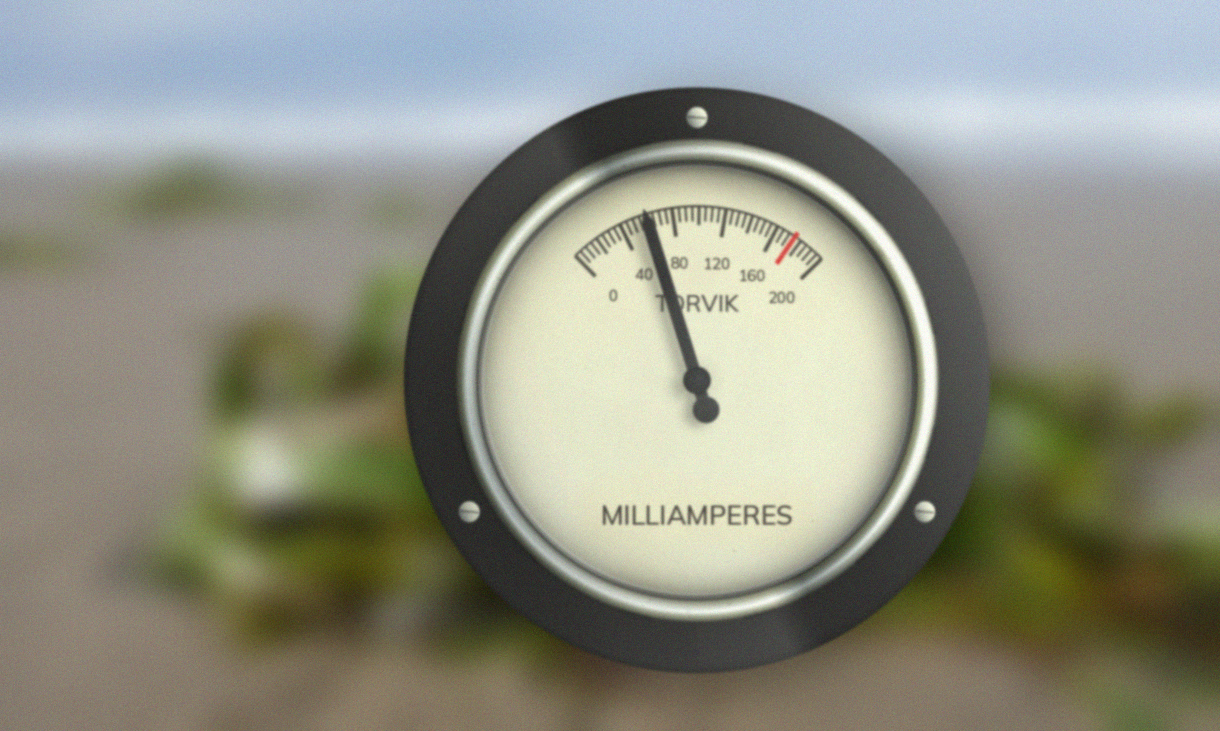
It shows mA 60
